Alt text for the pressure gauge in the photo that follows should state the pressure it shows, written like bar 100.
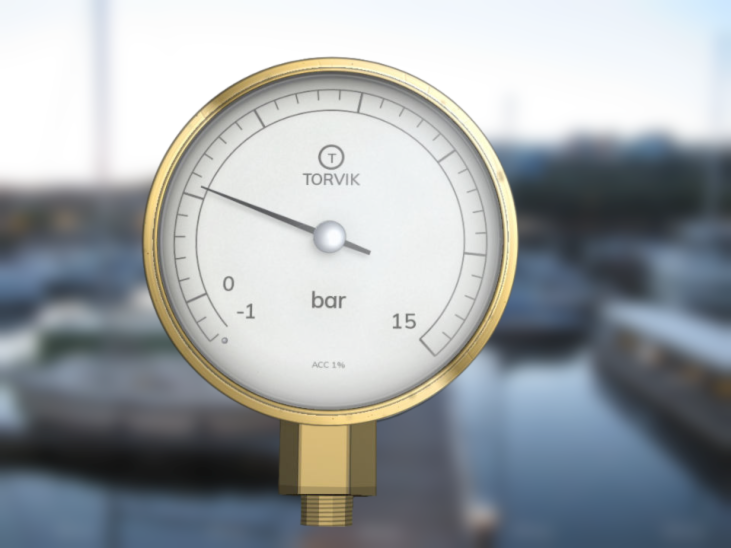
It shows bar 2.75
